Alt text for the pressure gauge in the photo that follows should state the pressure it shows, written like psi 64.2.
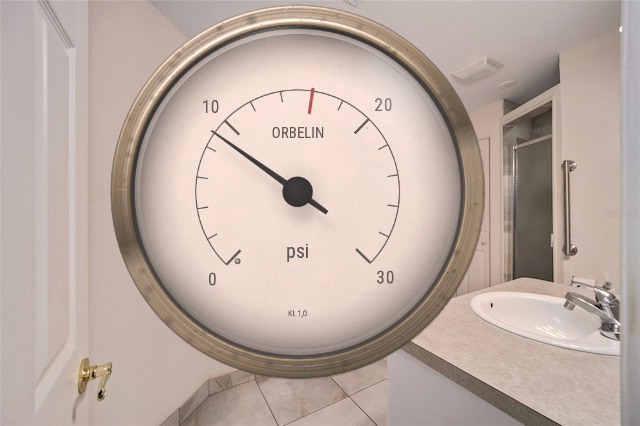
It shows psi 9
